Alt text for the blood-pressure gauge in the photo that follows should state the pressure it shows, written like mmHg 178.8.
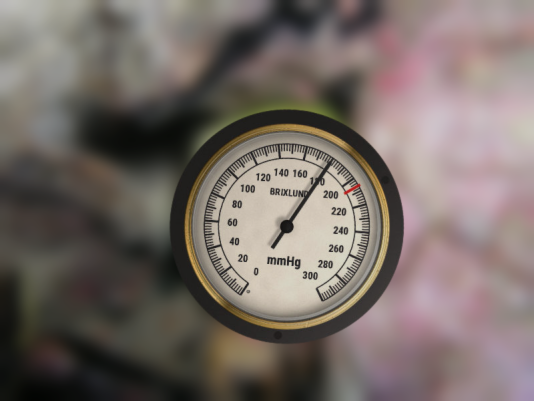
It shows mmHg 180
